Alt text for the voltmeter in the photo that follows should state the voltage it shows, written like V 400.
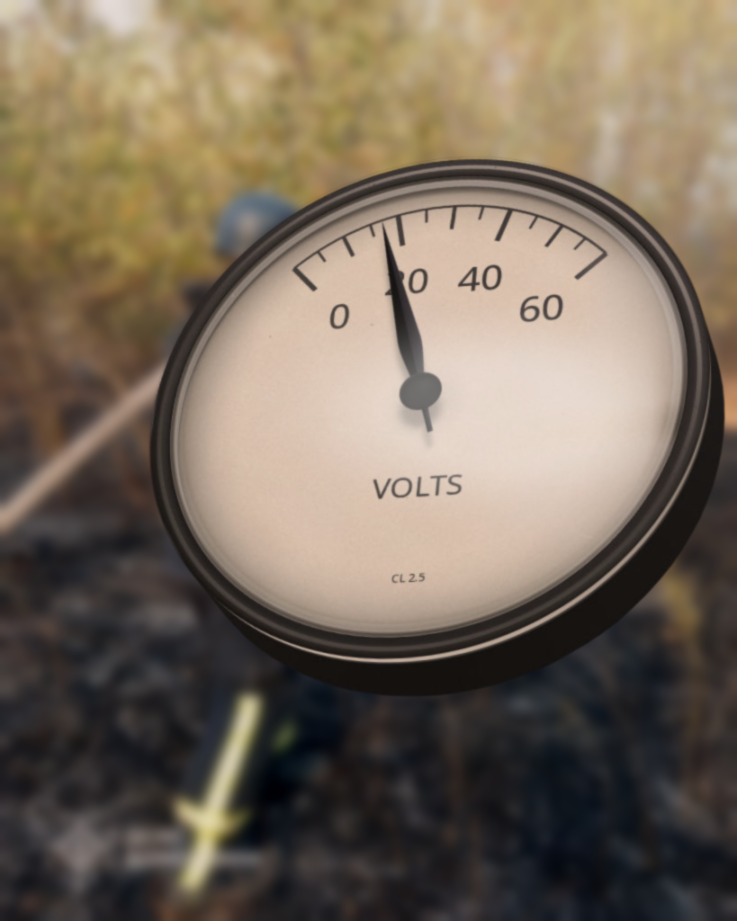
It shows V 17.5
